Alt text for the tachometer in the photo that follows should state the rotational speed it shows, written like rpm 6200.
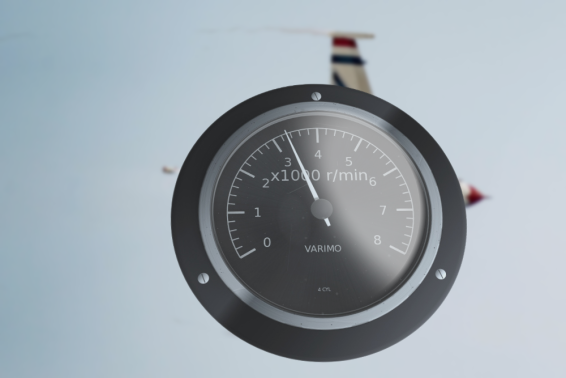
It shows rpm 3300
